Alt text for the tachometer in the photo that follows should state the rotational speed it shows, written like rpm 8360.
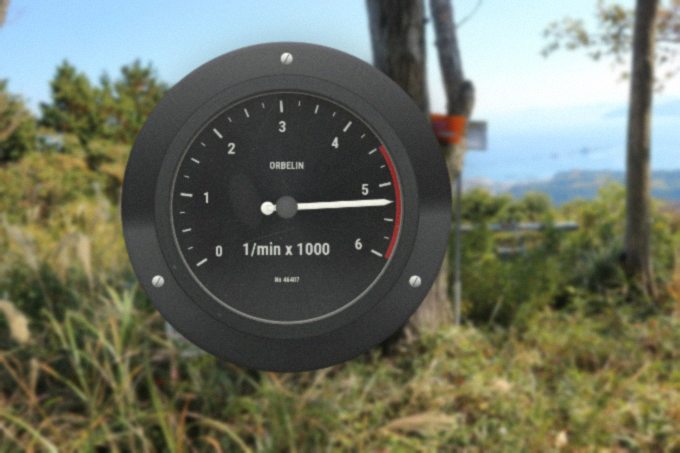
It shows rpm 5250
